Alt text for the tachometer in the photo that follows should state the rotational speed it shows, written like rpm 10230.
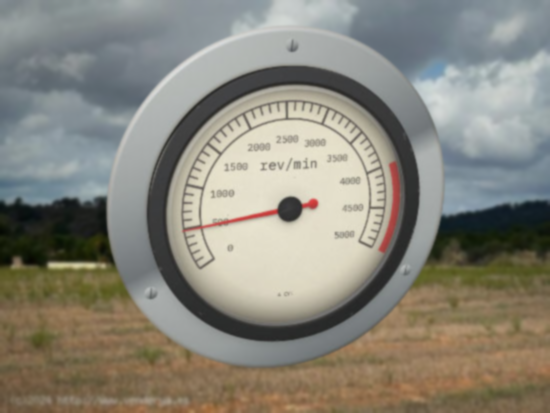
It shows rpm 500
